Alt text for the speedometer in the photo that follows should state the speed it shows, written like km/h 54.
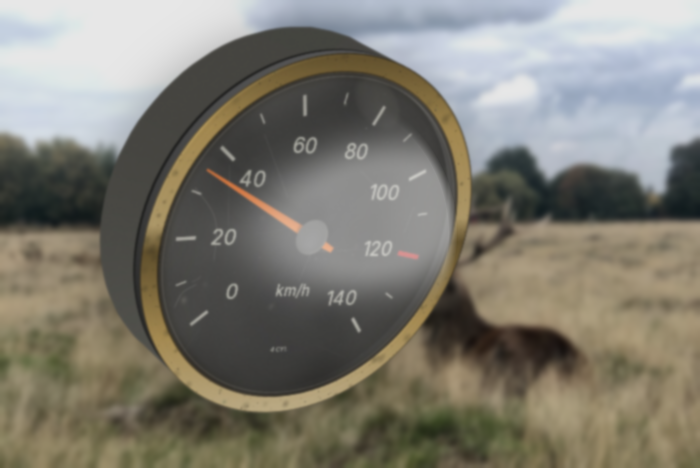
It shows km/h 35
